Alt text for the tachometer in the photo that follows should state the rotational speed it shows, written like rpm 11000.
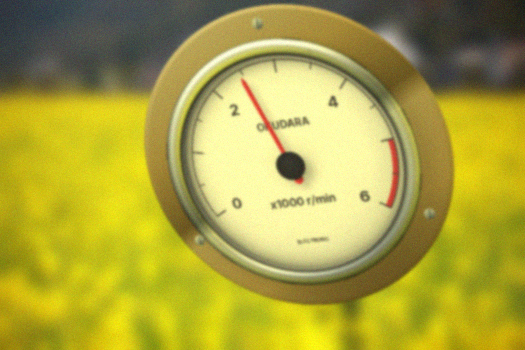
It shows rpm 2500
